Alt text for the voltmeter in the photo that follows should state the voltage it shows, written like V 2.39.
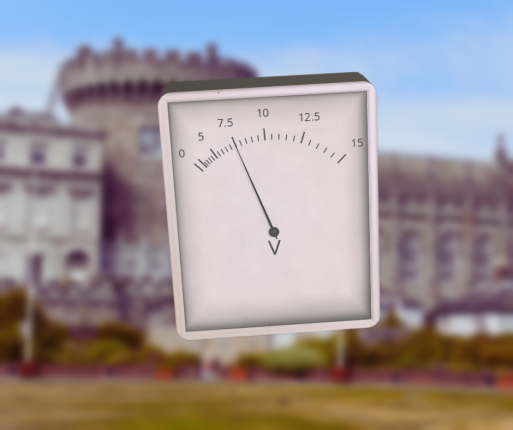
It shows V 7.5
